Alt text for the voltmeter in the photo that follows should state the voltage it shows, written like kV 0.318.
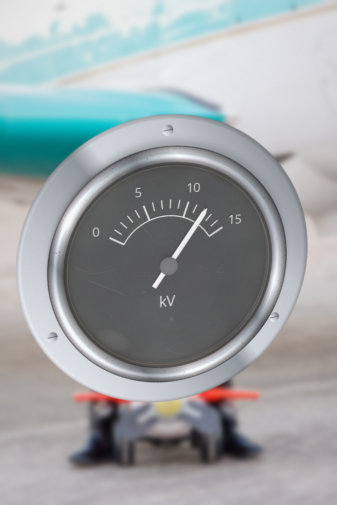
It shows kV 12
